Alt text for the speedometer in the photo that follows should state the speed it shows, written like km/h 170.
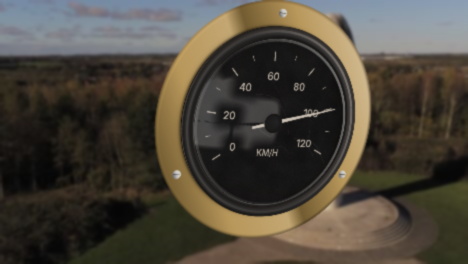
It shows km/h 100
